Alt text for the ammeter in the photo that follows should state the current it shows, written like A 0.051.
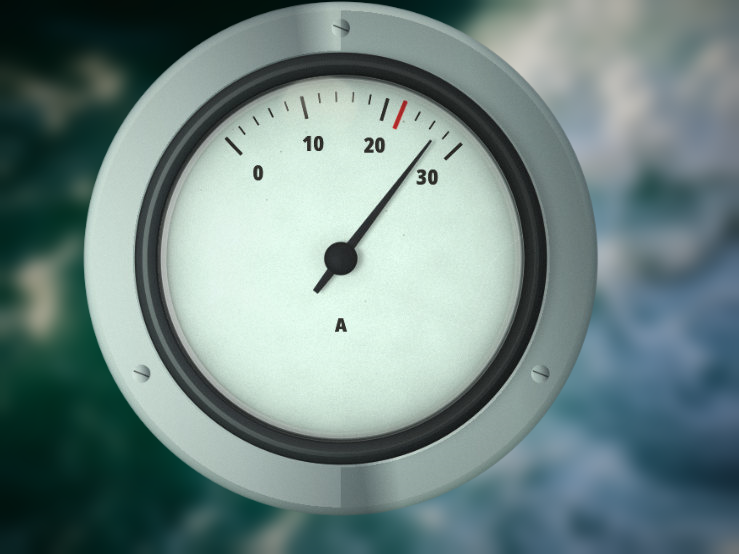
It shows A 27
